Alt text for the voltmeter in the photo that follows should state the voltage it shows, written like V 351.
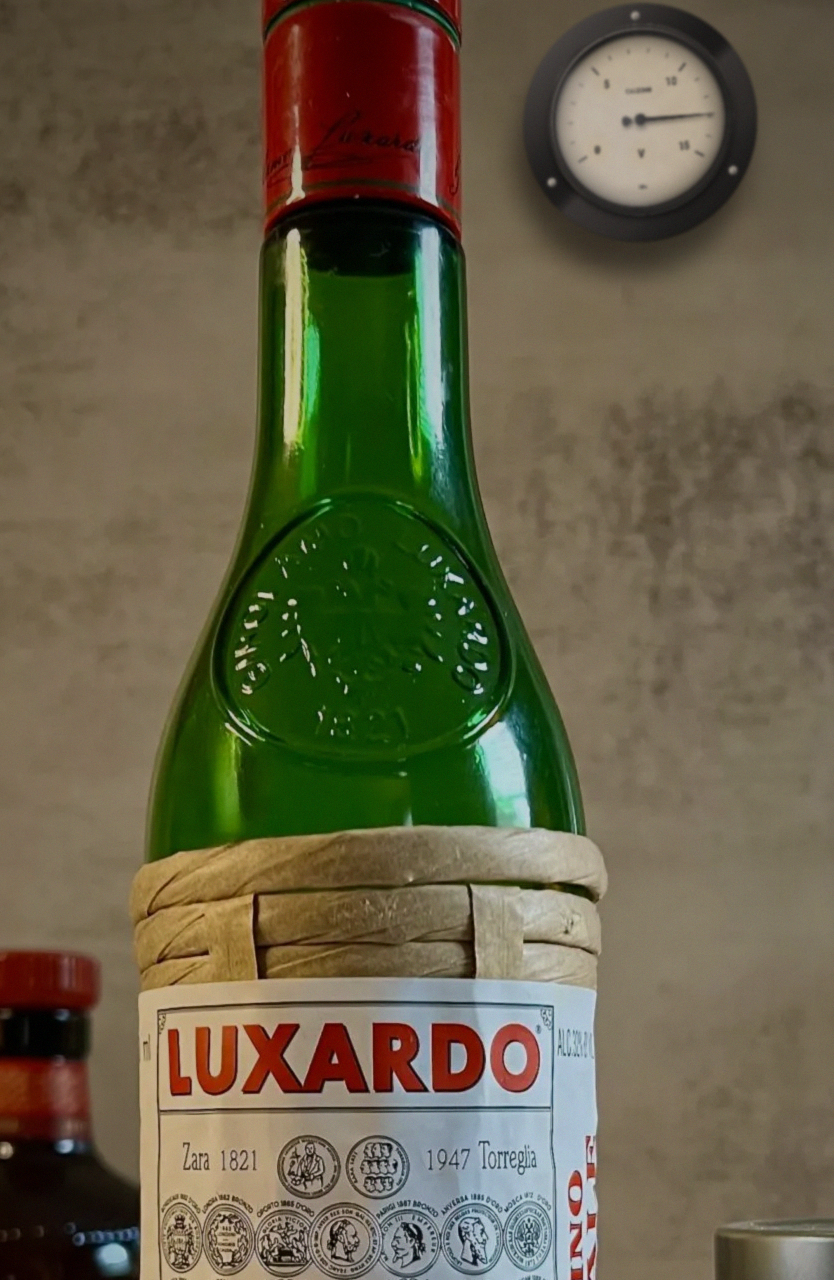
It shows V 13
